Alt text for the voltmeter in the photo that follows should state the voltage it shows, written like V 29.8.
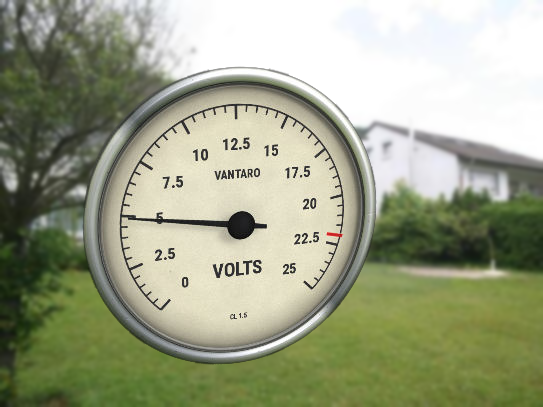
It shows V 5
